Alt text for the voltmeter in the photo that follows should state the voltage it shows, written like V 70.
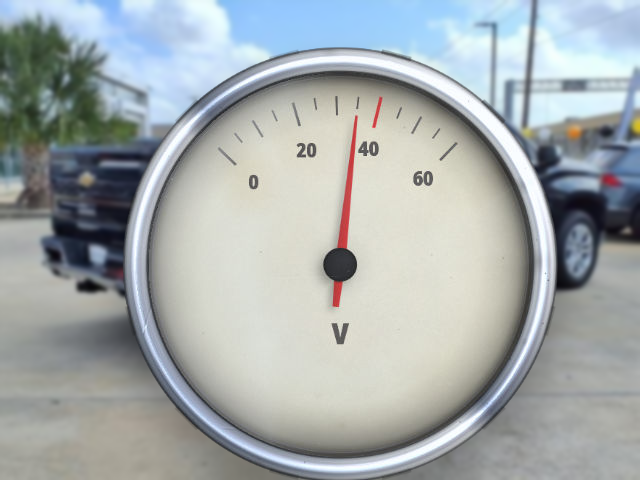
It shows V 35
